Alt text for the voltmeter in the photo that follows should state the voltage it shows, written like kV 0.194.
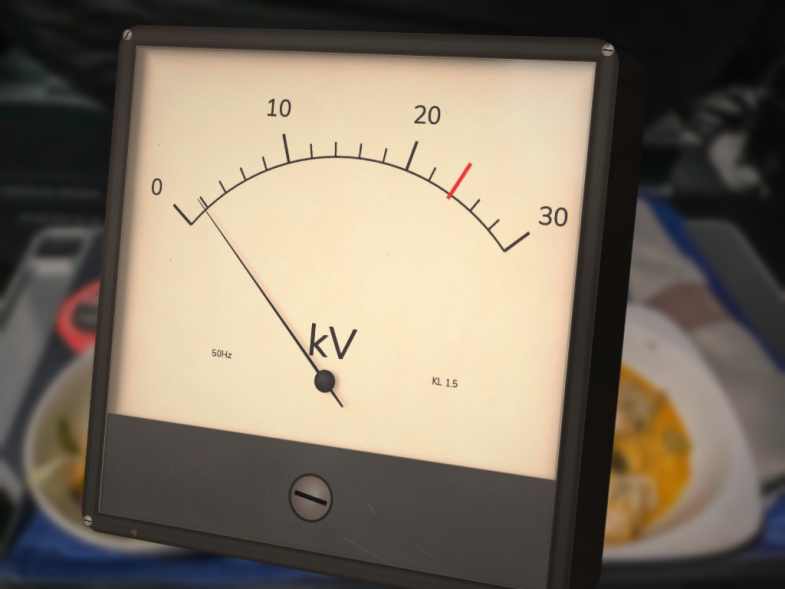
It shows kV 2
